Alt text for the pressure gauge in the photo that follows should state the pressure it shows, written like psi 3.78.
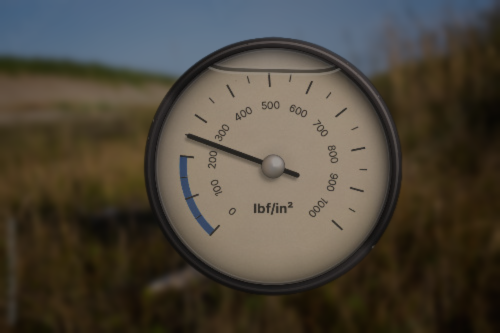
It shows psi 250
